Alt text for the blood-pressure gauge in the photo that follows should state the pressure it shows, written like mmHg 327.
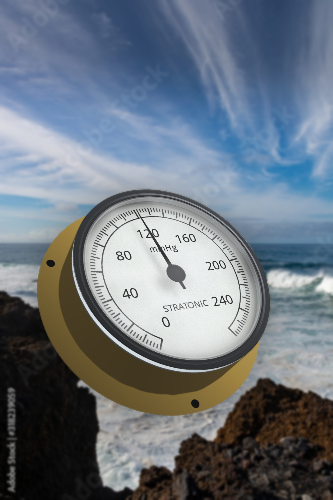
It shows mmHg 120
